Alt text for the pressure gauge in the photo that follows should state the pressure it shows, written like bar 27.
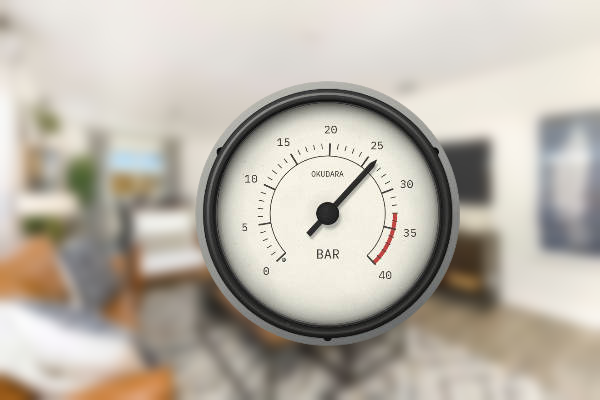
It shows bar 26
